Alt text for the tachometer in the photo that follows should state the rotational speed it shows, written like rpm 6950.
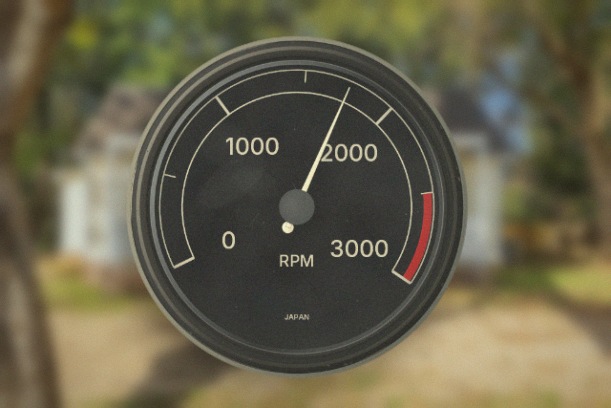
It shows rpm 1750
